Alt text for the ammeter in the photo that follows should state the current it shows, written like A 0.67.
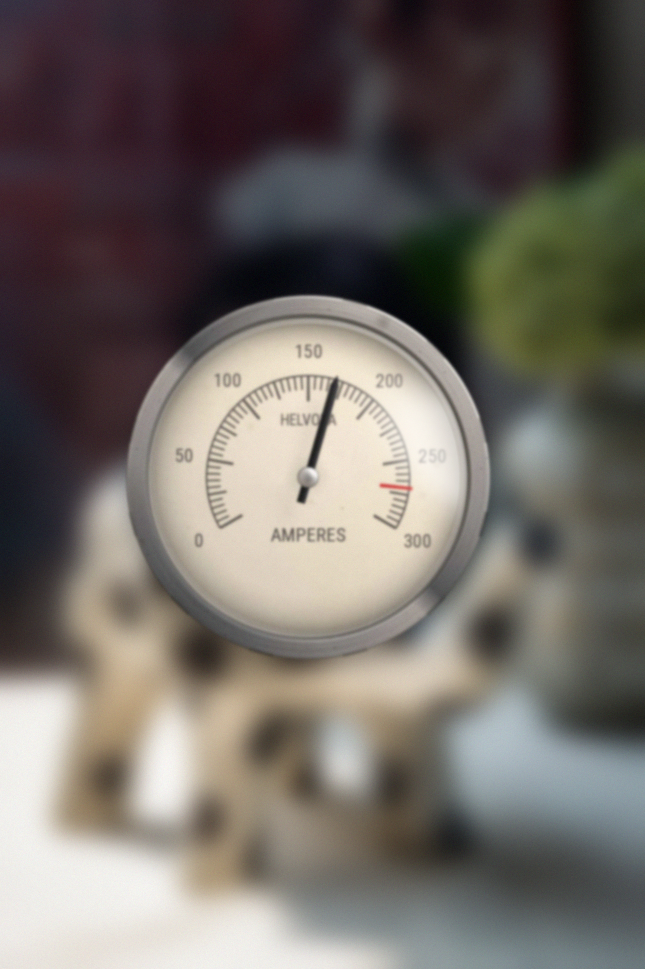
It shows A 170
